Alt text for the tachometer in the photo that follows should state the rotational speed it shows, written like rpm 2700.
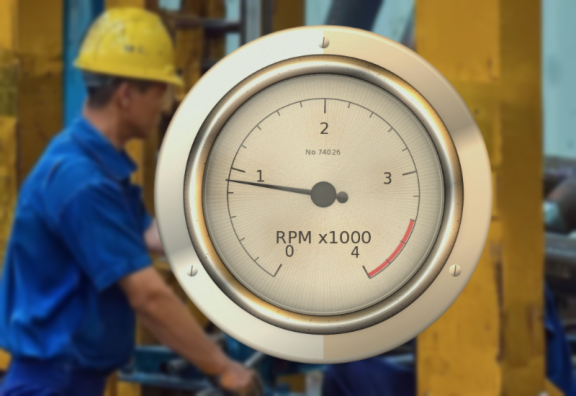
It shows rpm 900
